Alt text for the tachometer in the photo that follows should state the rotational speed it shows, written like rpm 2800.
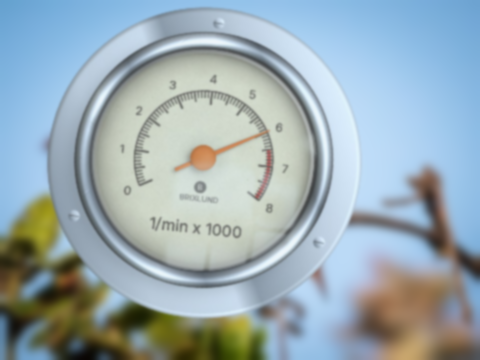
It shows rpm 6000
